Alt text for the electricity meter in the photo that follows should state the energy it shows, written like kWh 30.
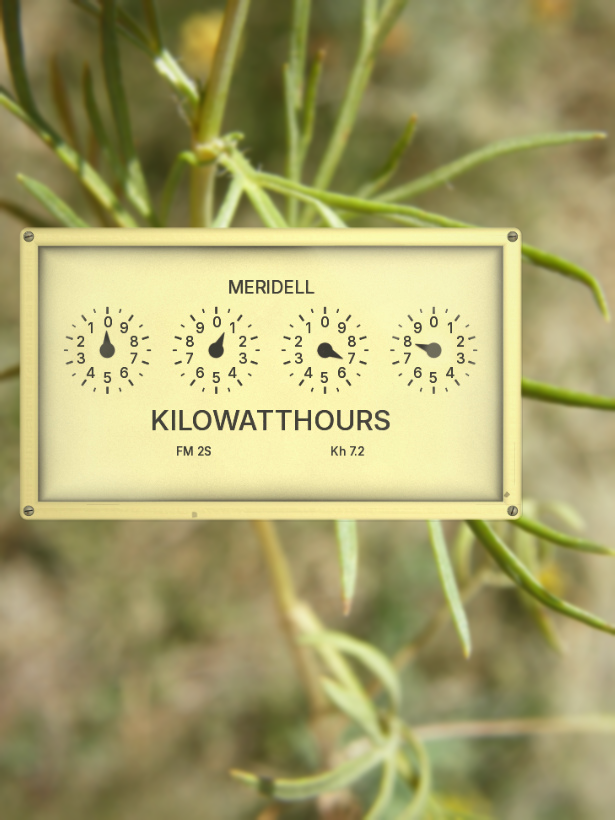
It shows kWh 68
